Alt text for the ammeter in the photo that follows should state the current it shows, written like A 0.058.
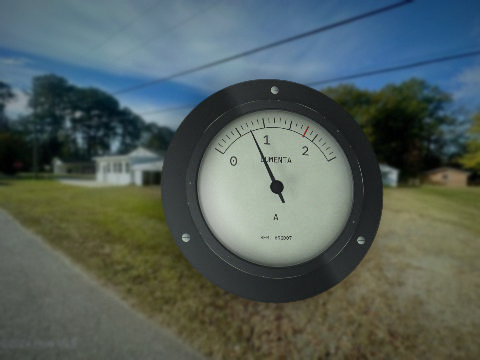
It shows A 0.7
